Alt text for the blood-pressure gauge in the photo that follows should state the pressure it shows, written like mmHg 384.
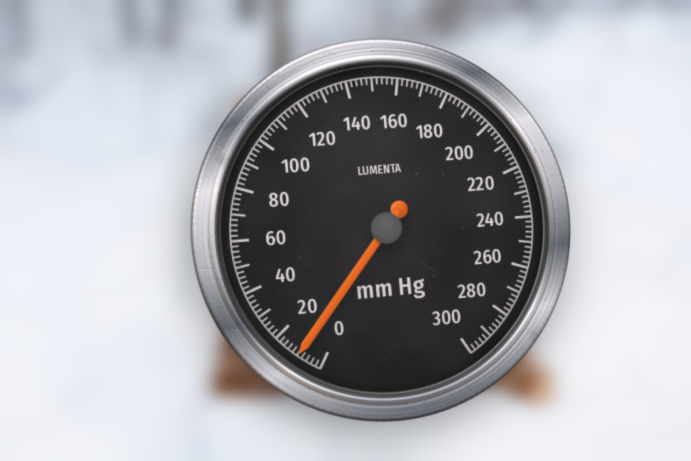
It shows mmHg 10
